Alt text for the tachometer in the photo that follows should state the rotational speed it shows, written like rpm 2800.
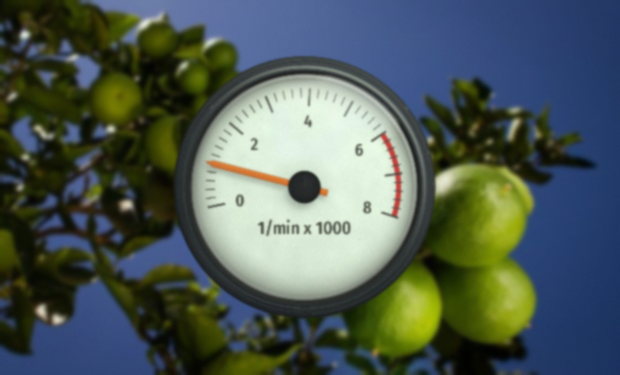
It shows rpm 1000
